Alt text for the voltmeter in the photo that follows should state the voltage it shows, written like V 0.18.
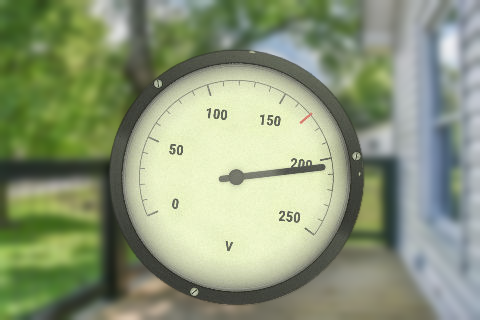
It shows V 205
